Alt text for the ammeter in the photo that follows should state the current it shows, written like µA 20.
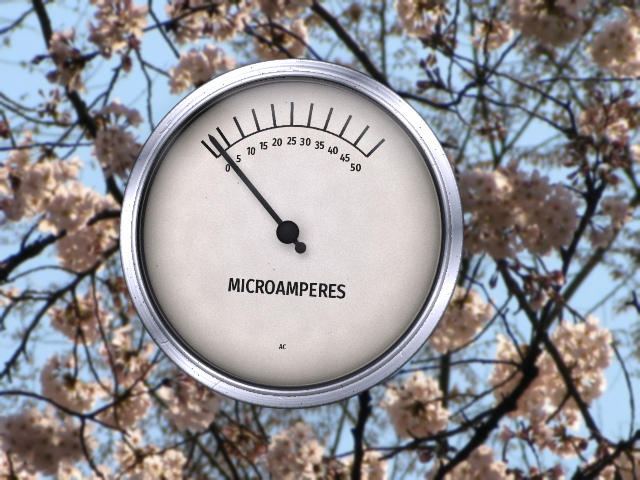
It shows µA 2.5
